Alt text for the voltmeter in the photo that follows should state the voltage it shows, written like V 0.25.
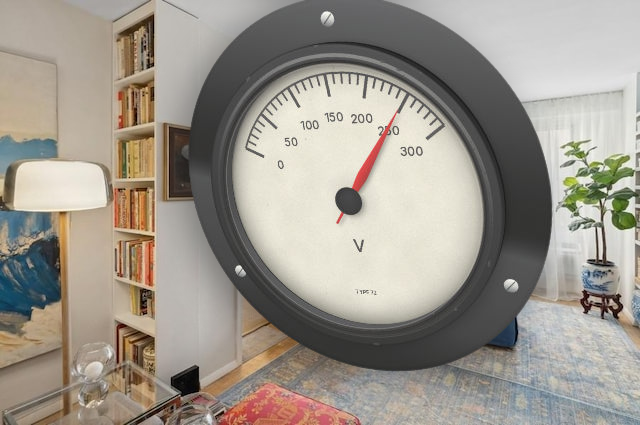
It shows V 250
